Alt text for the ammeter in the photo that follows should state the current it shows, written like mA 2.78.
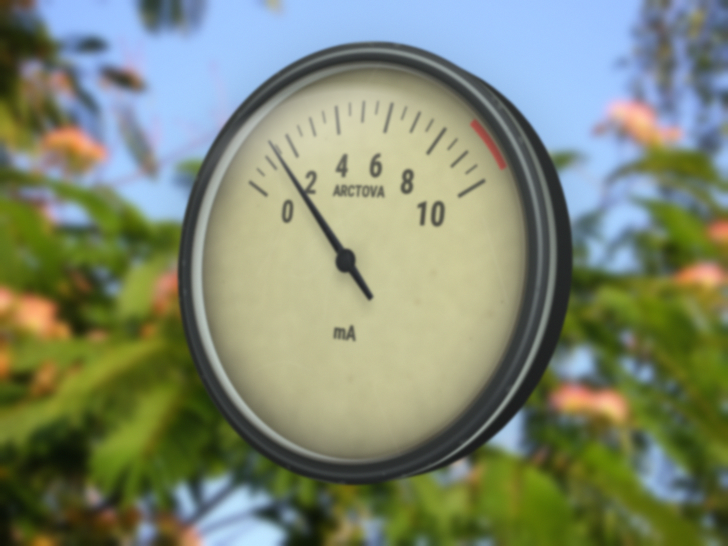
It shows mA 1.5
